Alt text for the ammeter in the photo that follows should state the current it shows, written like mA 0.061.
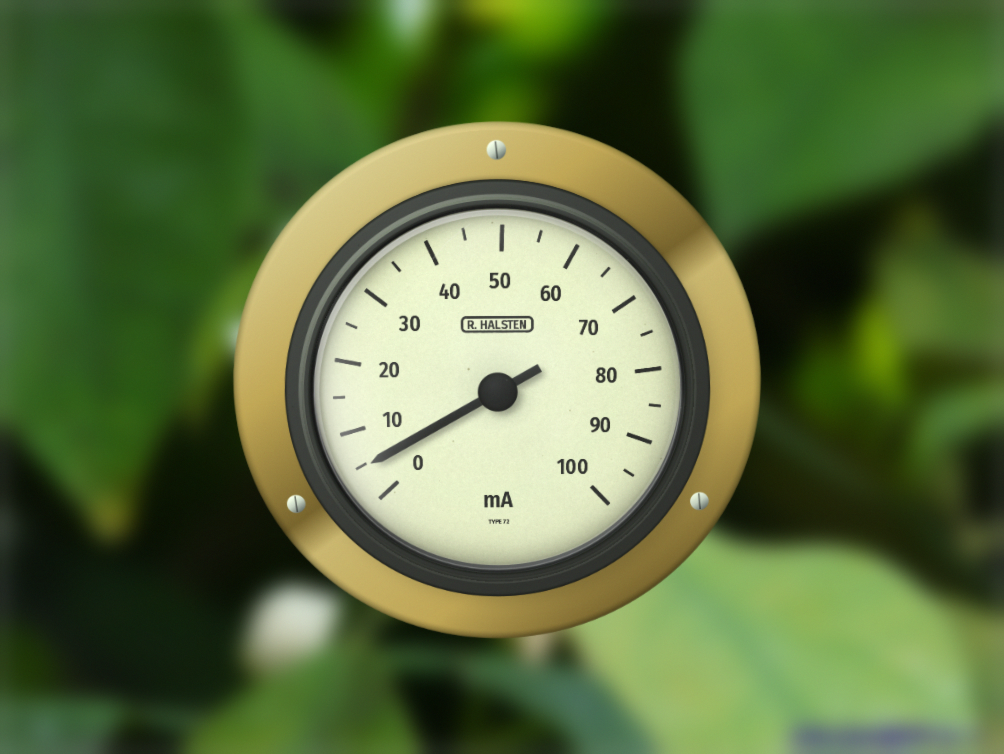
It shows mA 5
